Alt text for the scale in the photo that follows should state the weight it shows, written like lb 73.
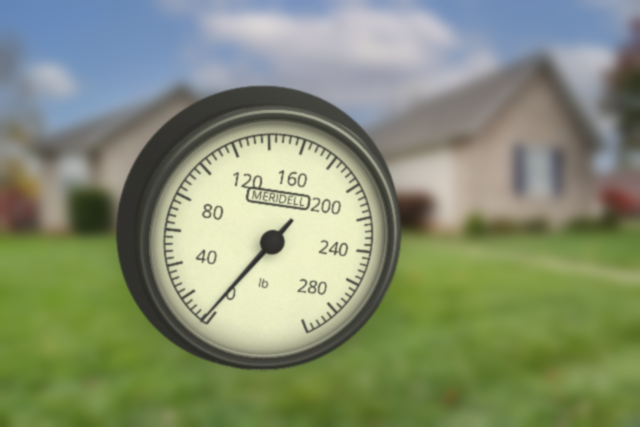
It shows lb 4
